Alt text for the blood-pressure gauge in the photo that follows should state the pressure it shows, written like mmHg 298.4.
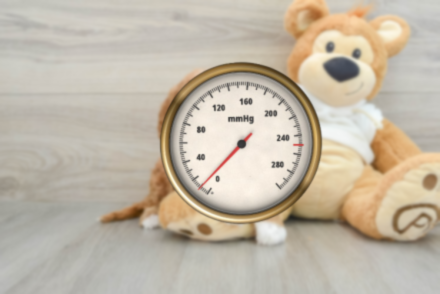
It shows mmHg 10
